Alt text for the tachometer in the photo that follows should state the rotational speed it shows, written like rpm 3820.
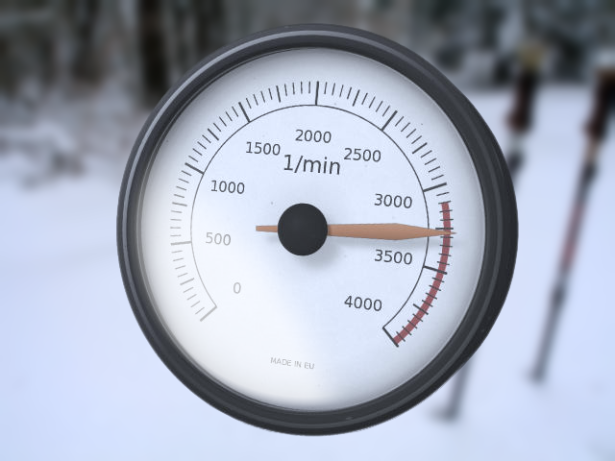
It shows rpm 3275
